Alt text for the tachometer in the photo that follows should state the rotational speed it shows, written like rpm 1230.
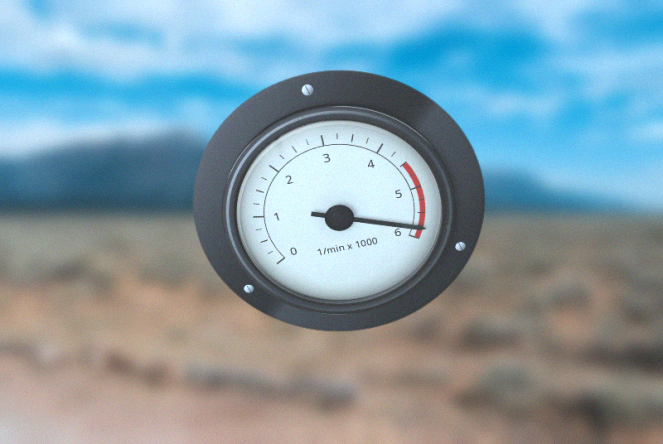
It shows rpm 5750
